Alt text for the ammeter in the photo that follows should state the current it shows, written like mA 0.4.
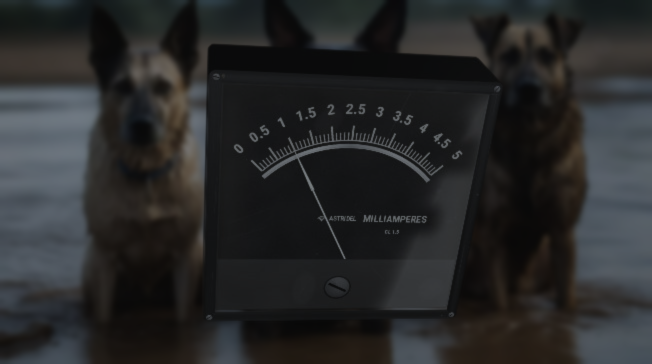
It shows mA 1
